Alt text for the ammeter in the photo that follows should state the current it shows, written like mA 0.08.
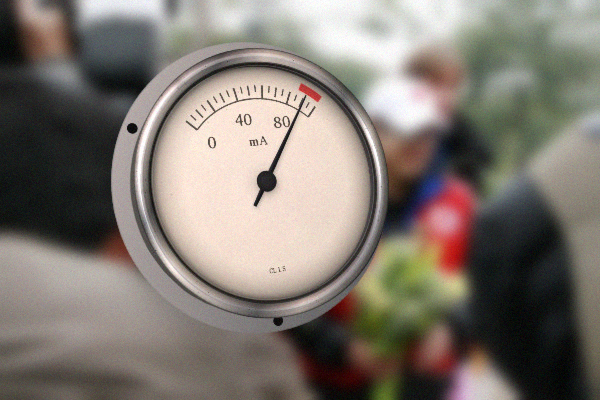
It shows mA 90
